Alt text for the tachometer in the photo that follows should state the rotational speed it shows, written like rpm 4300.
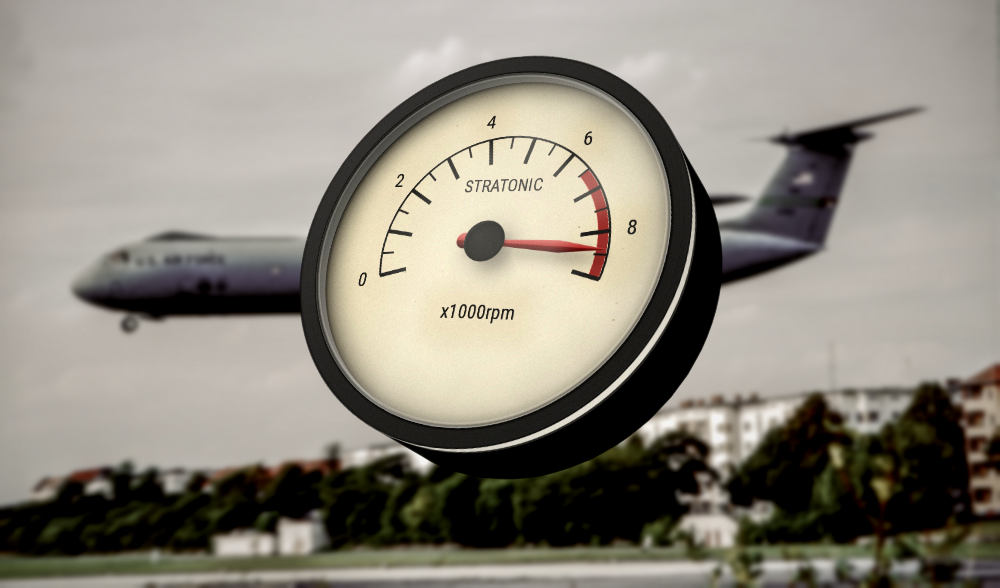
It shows rpm 8500
